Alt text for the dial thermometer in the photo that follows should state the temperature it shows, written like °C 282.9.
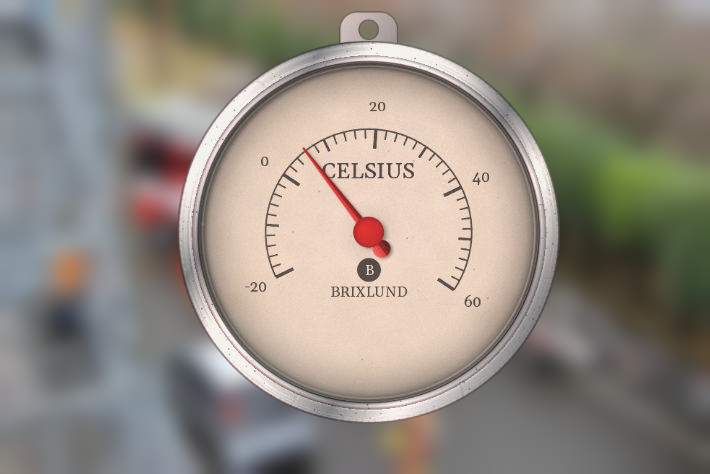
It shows °C 6
